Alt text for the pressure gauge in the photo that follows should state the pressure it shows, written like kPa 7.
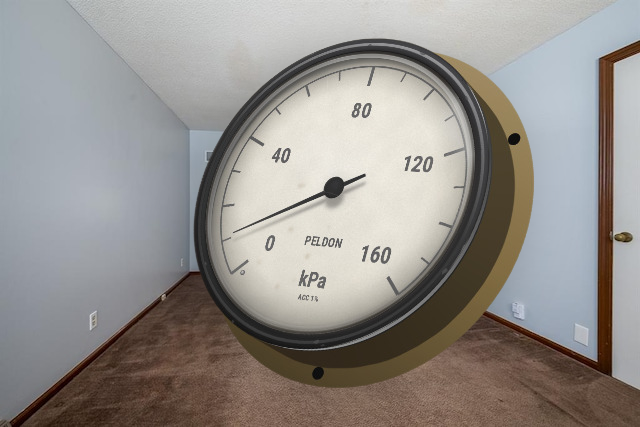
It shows kPa 10
